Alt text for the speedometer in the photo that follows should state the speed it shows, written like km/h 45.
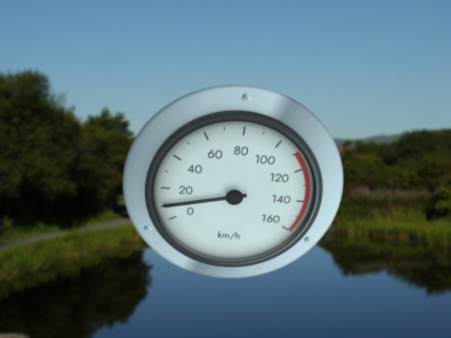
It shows km/h 10
